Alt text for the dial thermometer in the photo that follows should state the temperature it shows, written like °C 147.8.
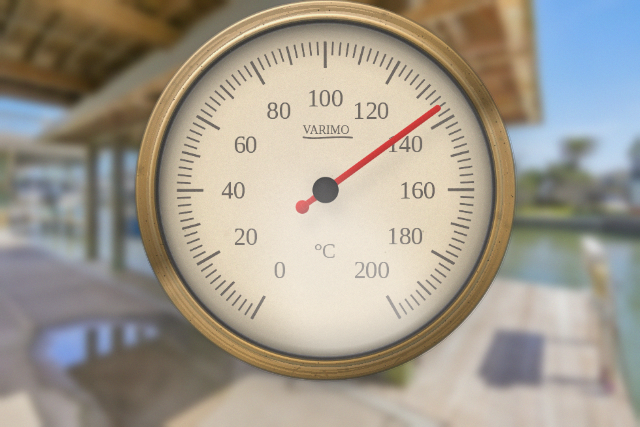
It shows °C 136
